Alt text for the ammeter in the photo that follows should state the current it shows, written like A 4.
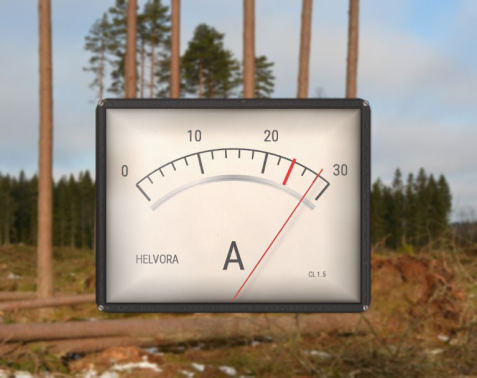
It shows A 28
